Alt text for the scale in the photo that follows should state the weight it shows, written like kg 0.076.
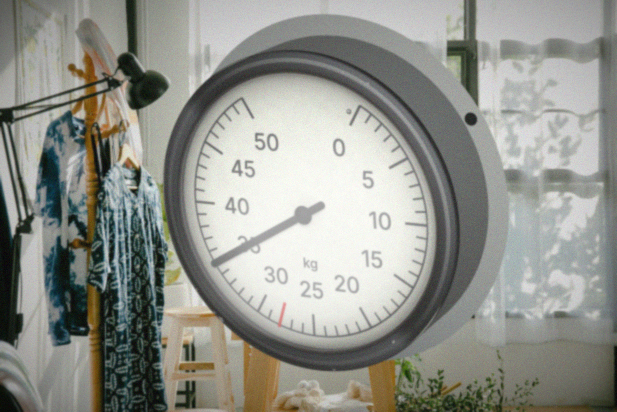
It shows kg 35
